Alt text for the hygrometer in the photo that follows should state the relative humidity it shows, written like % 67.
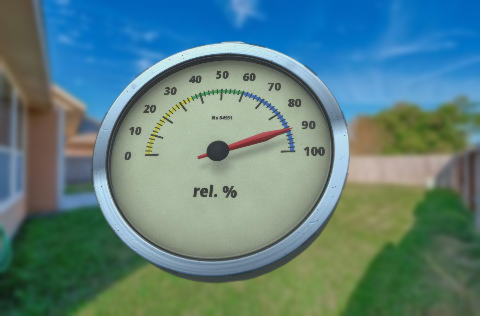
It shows % 90
